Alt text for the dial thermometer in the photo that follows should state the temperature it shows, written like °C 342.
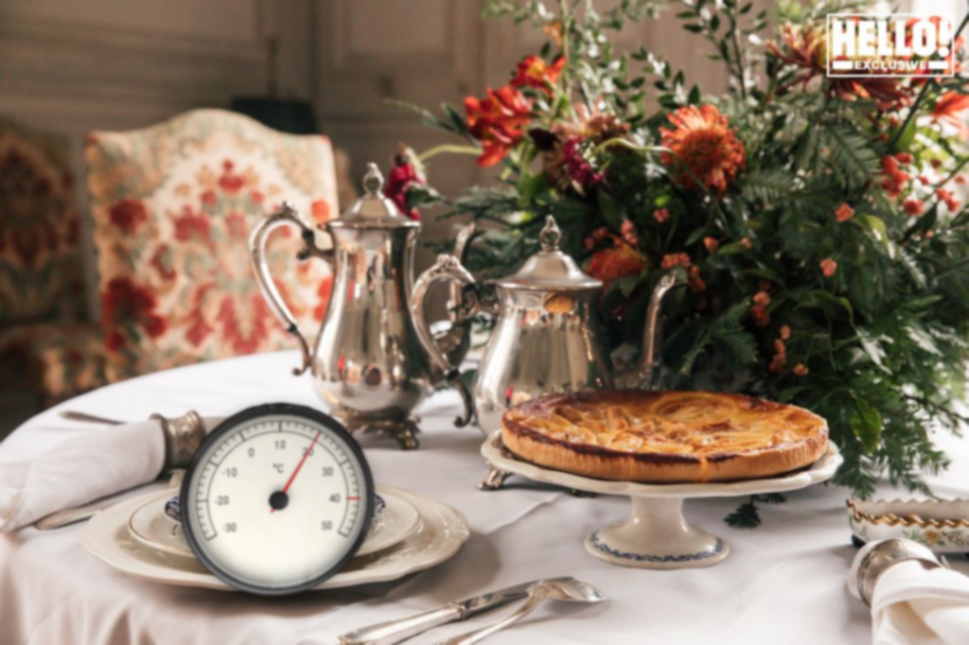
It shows °C 20
